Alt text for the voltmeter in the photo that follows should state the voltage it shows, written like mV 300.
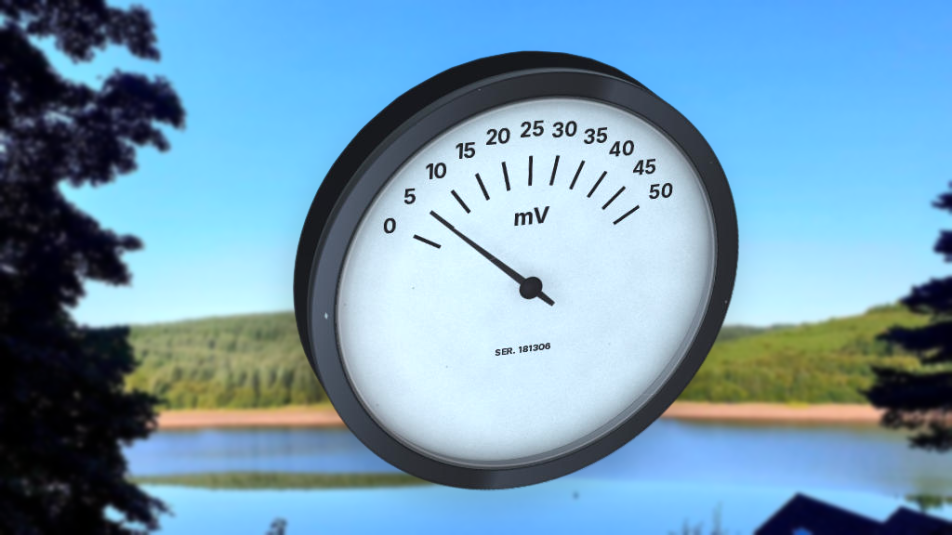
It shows mV 5
